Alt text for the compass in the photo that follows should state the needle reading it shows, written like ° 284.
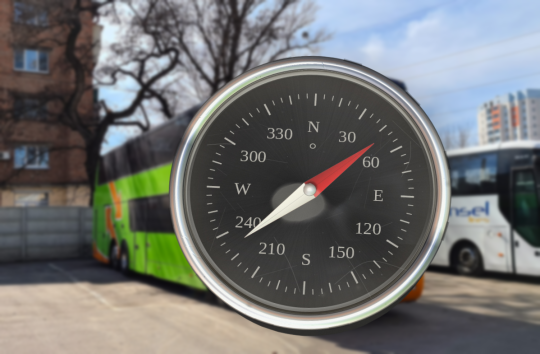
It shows ° 50
